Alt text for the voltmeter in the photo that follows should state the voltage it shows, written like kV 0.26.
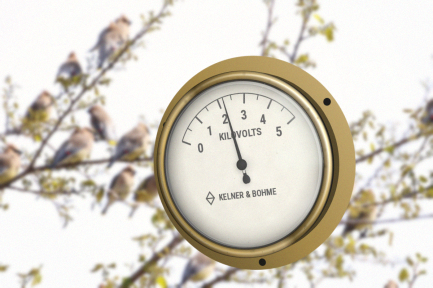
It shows kV 2.25
